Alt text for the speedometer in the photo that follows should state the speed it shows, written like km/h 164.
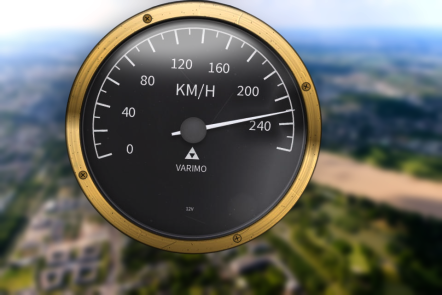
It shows km/h 230
